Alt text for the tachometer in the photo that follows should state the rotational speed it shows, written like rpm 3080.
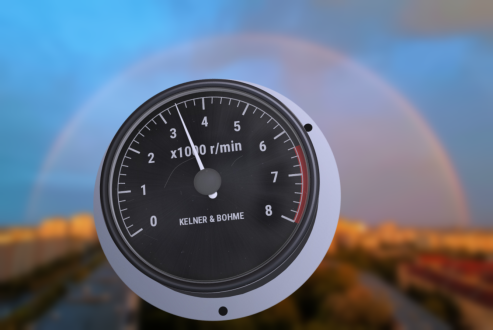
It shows rpm 3400
